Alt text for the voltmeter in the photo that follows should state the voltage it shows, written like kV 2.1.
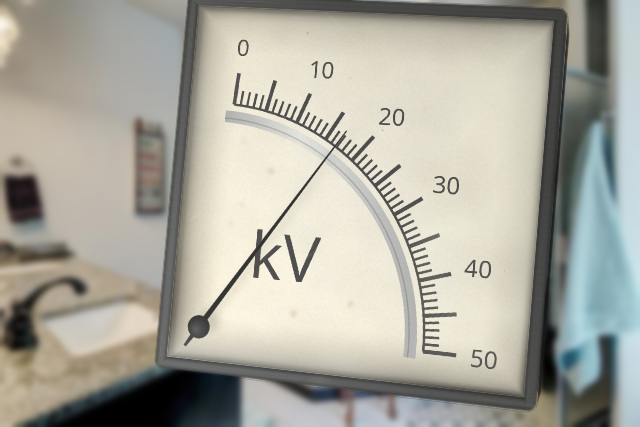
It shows kV 17
